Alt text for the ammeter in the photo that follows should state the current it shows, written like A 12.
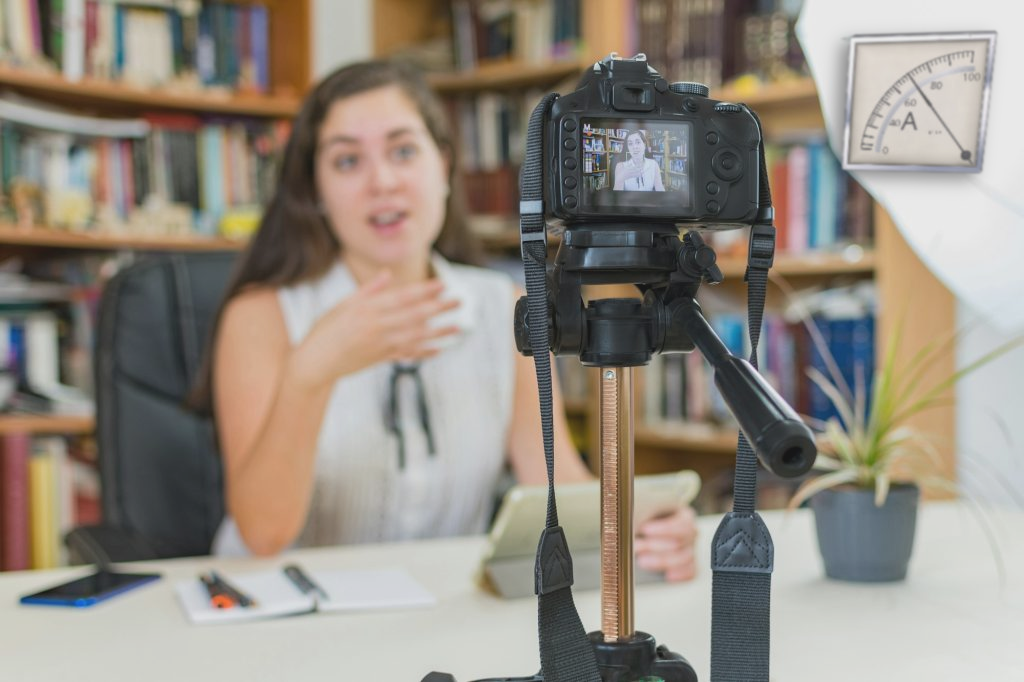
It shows A 70
